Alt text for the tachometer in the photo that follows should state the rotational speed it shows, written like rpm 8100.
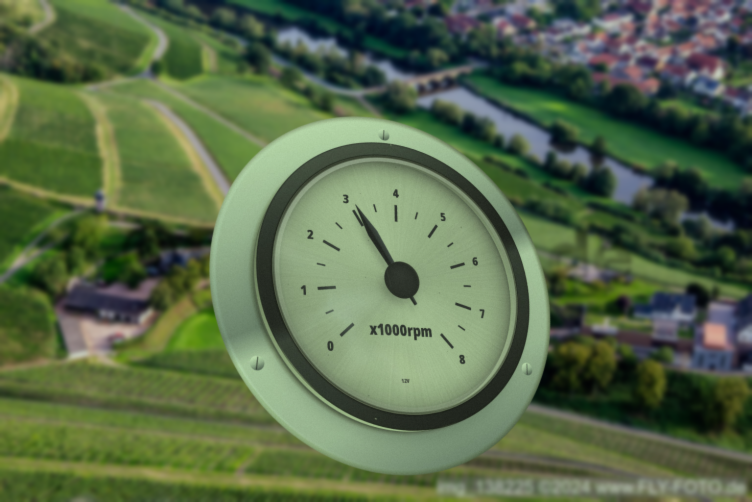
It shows rpm 3000
